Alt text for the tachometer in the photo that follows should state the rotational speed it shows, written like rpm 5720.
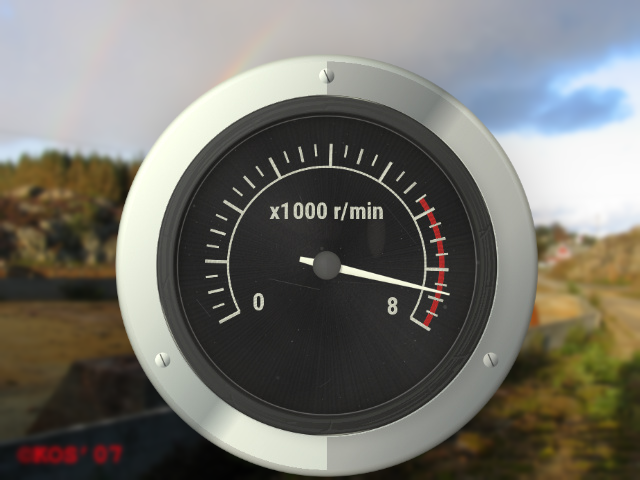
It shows rpm 7375
